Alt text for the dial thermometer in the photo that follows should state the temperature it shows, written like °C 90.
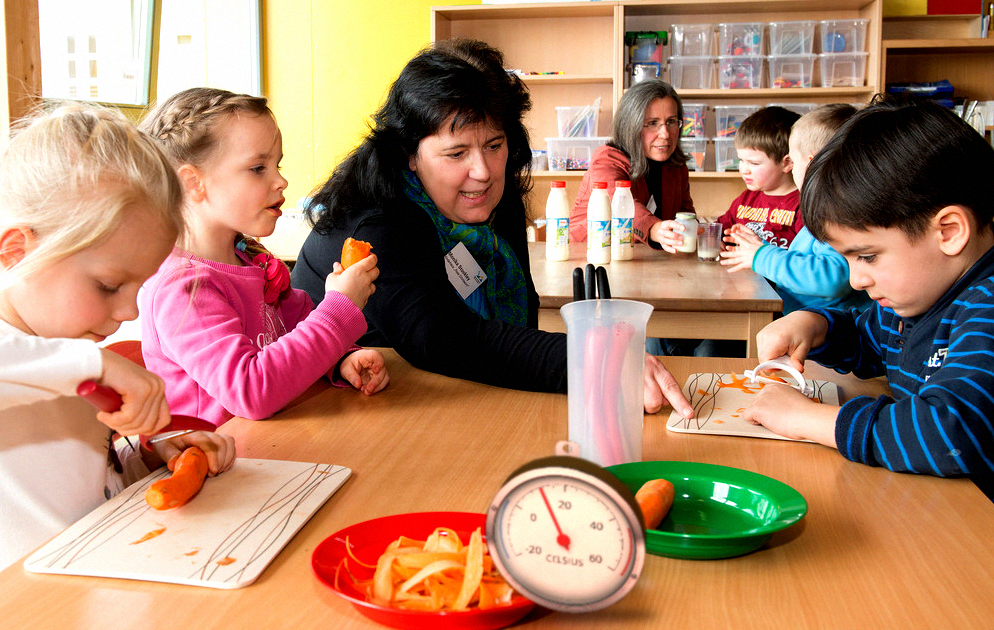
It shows °C 12
